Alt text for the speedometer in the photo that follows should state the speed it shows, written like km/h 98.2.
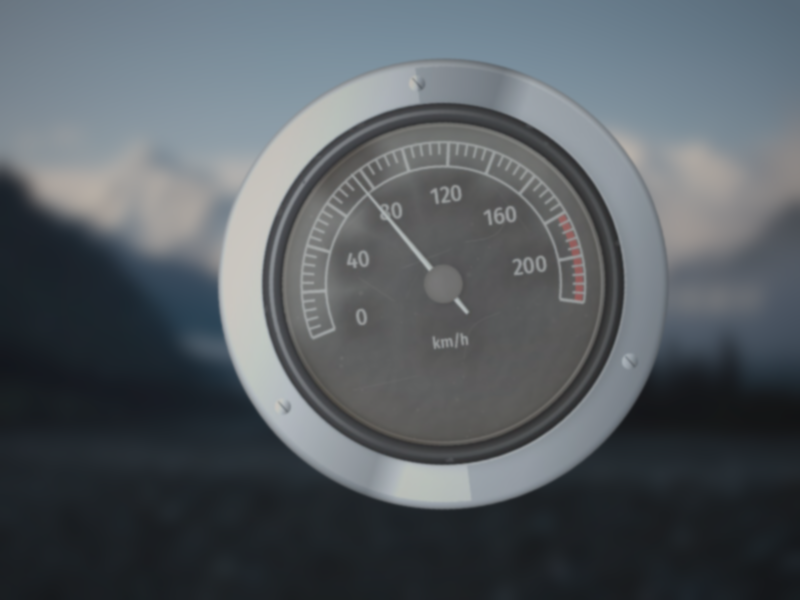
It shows km/h 76
